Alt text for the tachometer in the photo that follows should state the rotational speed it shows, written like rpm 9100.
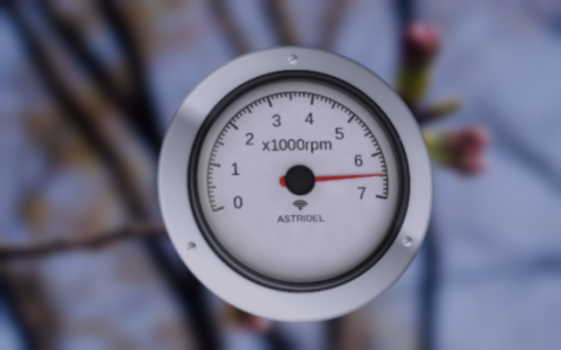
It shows rpm 6500
